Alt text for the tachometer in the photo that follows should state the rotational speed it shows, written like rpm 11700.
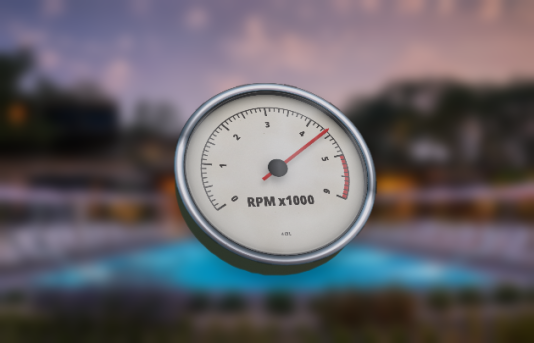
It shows rpm 4400
